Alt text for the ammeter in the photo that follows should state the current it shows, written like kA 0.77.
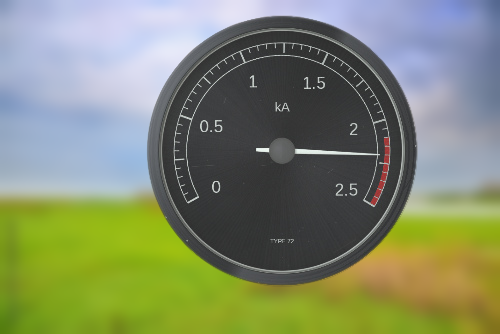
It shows kA 2.2
